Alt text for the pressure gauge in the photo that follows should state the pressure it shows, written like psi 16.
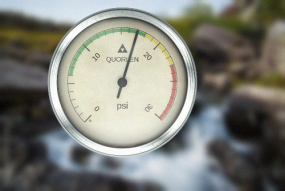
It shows psi 17
